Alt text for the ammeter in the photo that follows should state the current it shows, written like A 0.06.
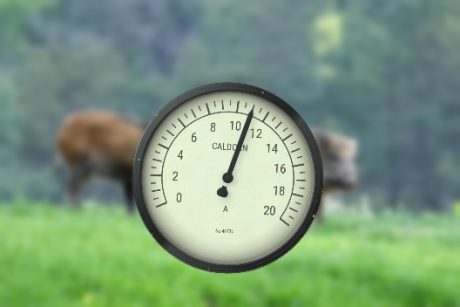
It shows A 11
